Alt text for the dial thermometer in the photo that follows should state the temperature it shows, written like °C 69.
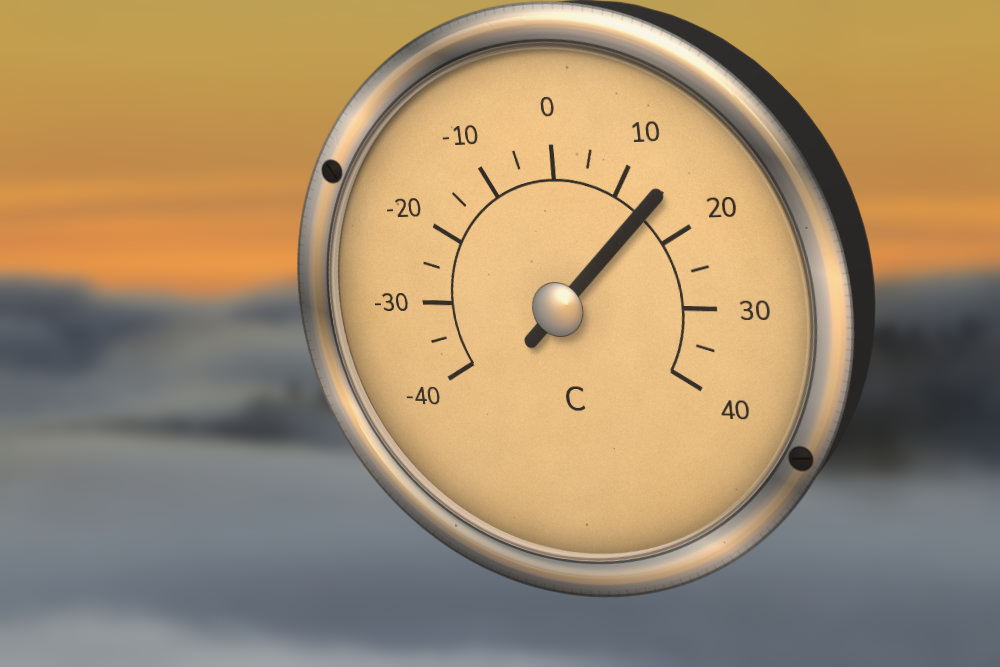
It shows °C 15
